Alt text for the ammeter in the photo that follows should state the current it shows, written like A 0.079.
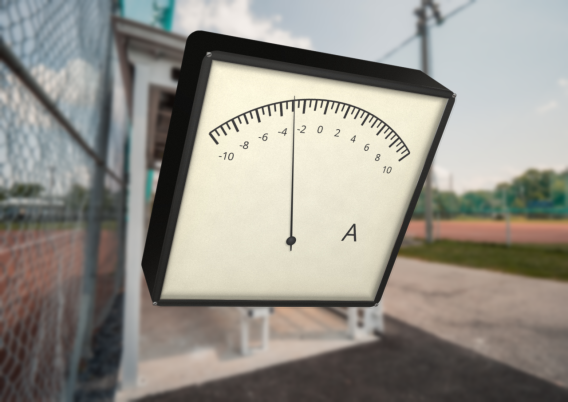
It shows A -3
